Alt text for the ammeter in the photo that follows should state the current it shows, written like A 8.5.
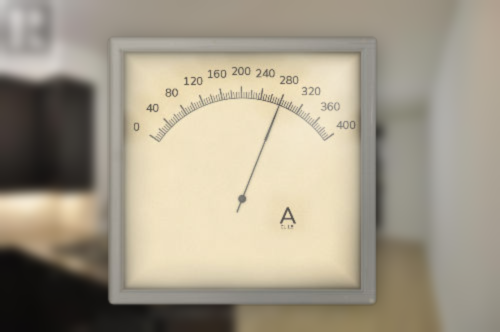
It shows A 280
